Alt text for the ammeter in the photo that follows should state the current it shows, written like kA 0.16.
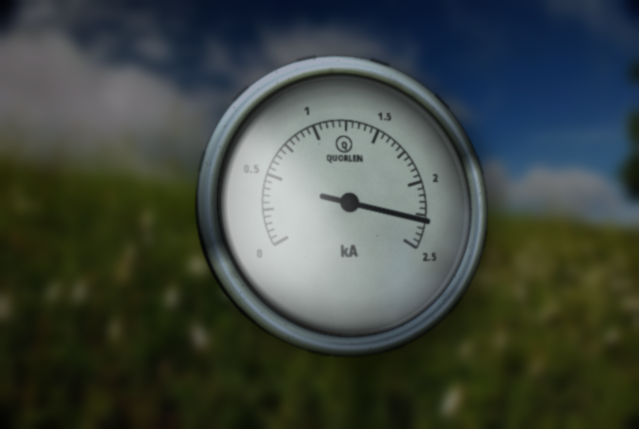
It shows kA 2.3
